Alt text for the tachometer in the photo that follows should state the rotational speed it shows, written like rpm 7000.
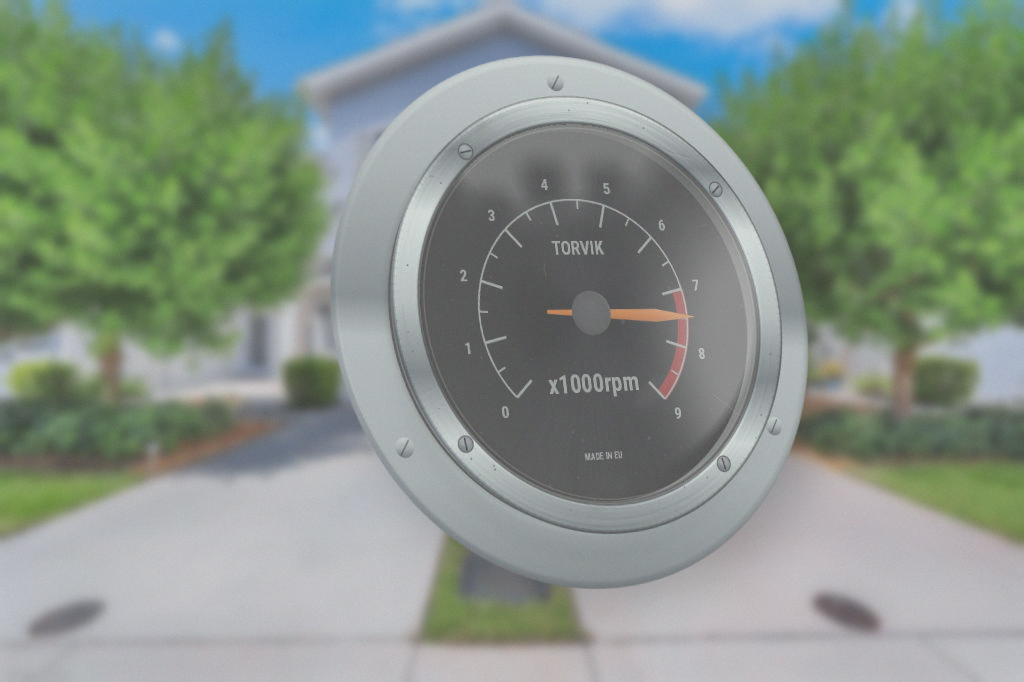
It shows rpm 7500
